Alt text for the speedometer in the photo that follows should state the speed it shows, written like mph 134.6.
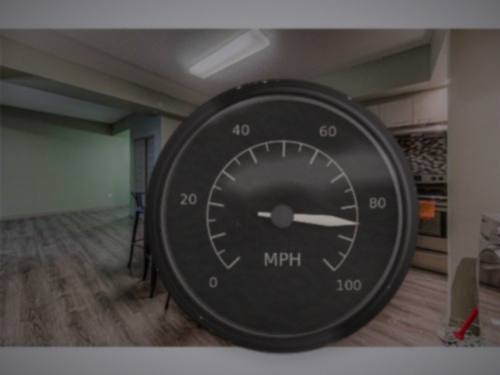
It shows mph 85
